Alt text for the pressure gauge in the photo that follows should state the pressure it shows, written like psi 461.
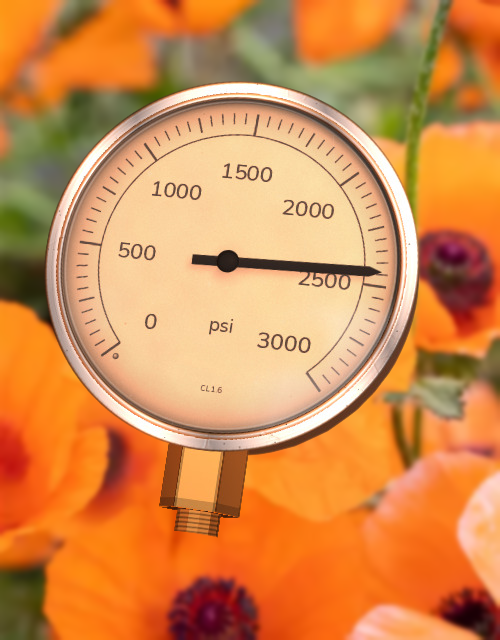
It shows psi 2450
